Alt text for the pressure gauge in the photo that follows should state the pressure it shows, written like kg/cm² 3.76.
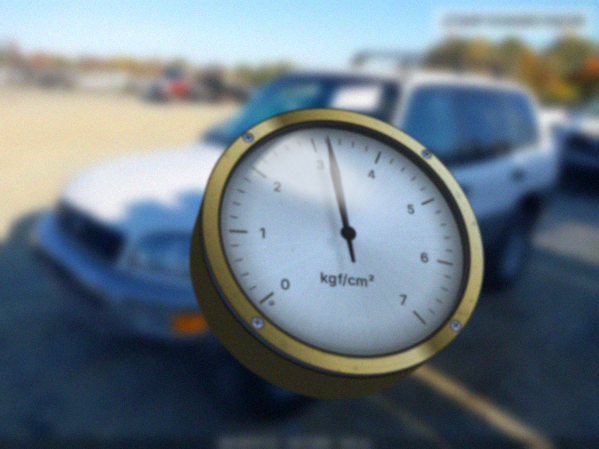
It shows kg/cm² 3.2
